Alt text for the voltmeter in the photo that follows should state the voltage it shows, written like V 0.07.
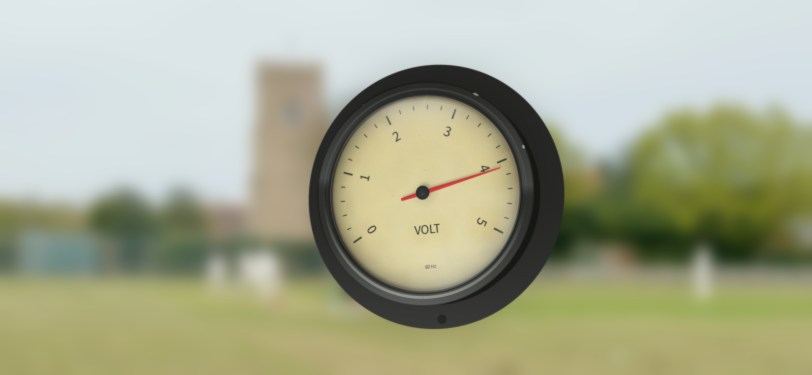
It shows V 4.1
